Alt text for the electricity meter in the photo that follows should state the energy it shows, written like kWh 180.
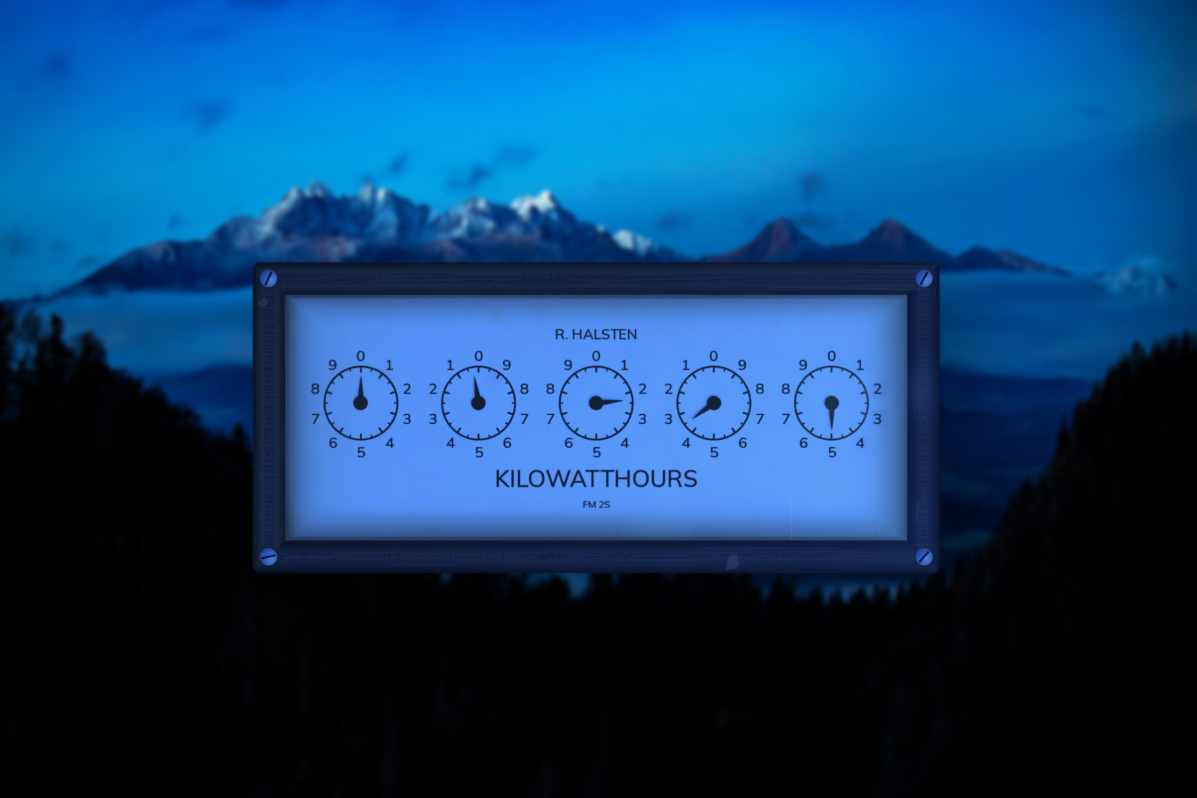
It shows kWh 235
